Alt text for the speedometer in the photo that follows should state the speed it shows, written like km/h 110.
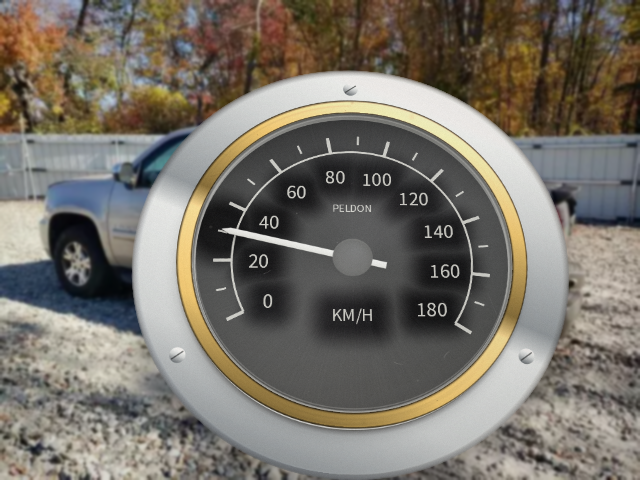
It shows km/h 30
